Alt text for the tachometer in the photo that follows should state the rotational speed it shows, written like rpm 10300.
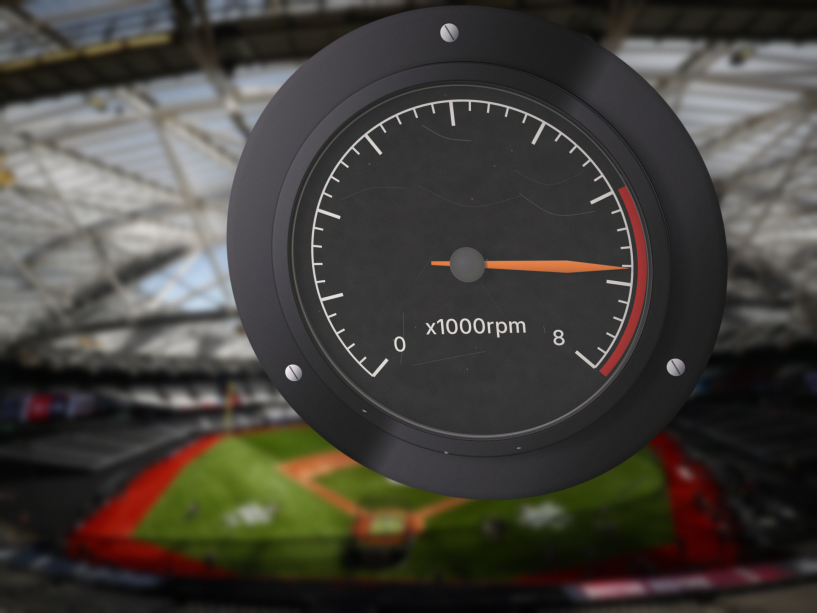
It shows rpm 6800
